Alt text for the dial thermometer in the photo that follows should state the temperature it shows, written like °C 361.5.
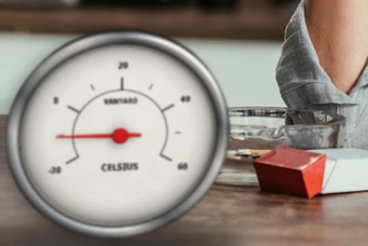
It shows °C -10
